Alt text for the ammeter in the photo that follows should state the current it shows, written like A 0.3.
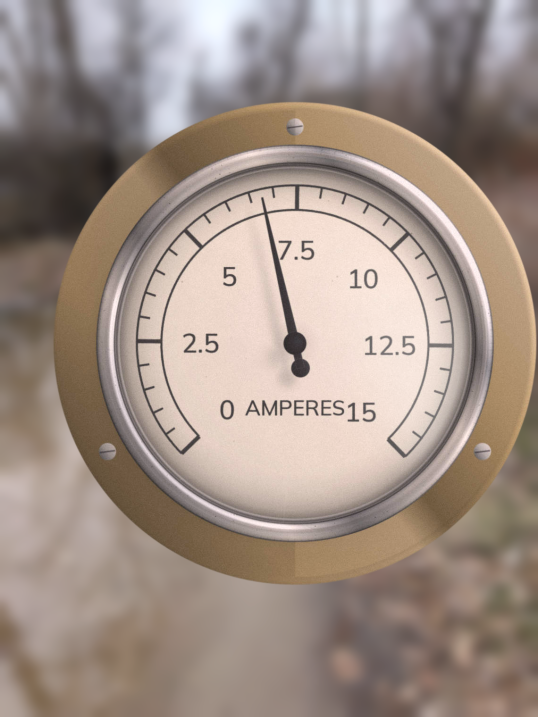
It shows A 6.75
